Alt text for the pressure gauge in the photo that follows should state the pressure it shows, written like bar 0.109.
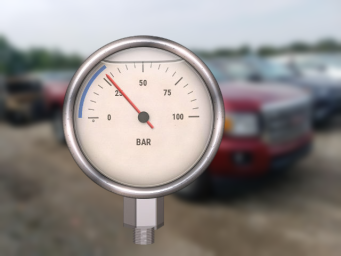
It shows bar 27.5
